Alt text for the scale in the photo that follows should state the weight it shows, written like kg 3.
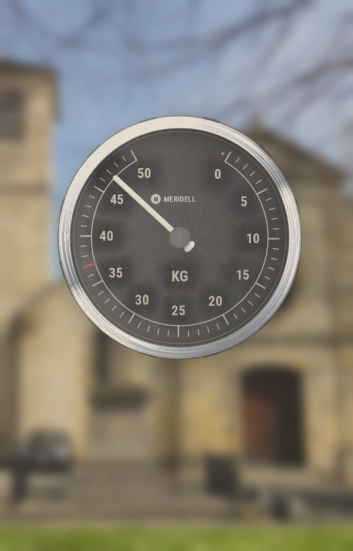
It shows kg 47
